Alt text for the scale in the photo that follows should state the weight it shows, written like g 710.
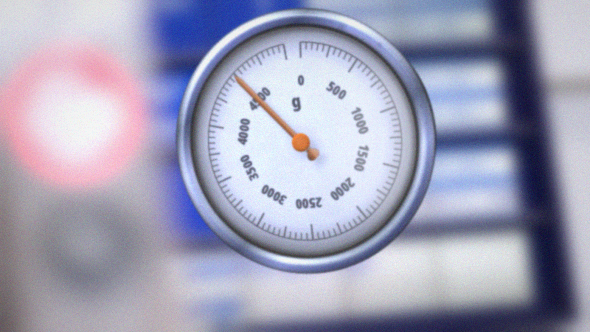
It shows g 4500
